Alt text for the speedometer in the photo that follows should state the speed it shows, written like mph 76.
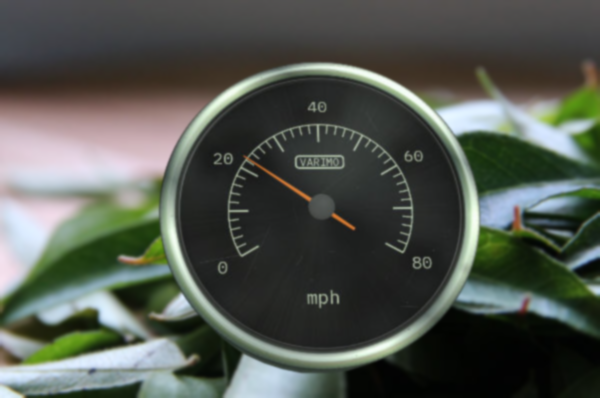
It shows mph 22
